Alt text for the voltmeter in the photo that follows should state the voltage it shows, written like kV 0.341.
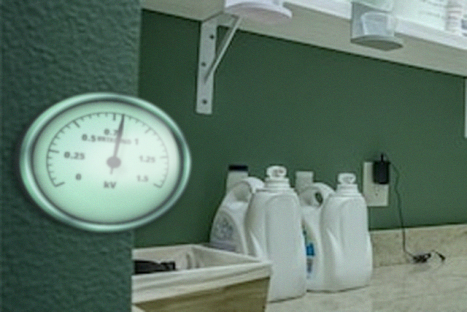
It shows kV 0.8
